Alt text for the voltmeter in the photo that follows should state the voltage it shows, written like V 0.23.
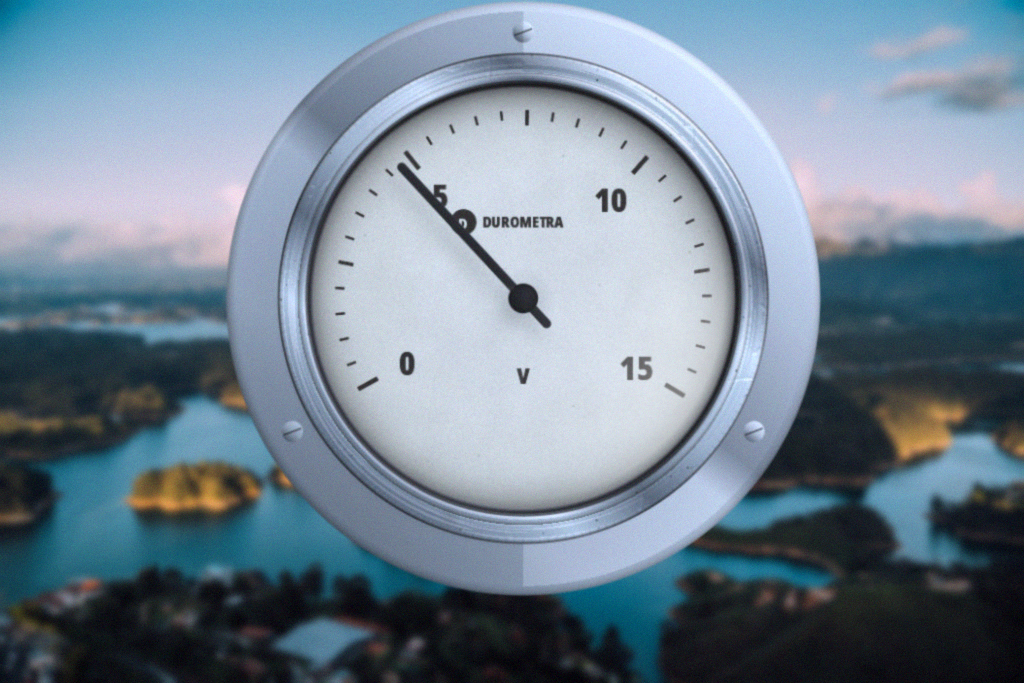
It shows V 4.75
